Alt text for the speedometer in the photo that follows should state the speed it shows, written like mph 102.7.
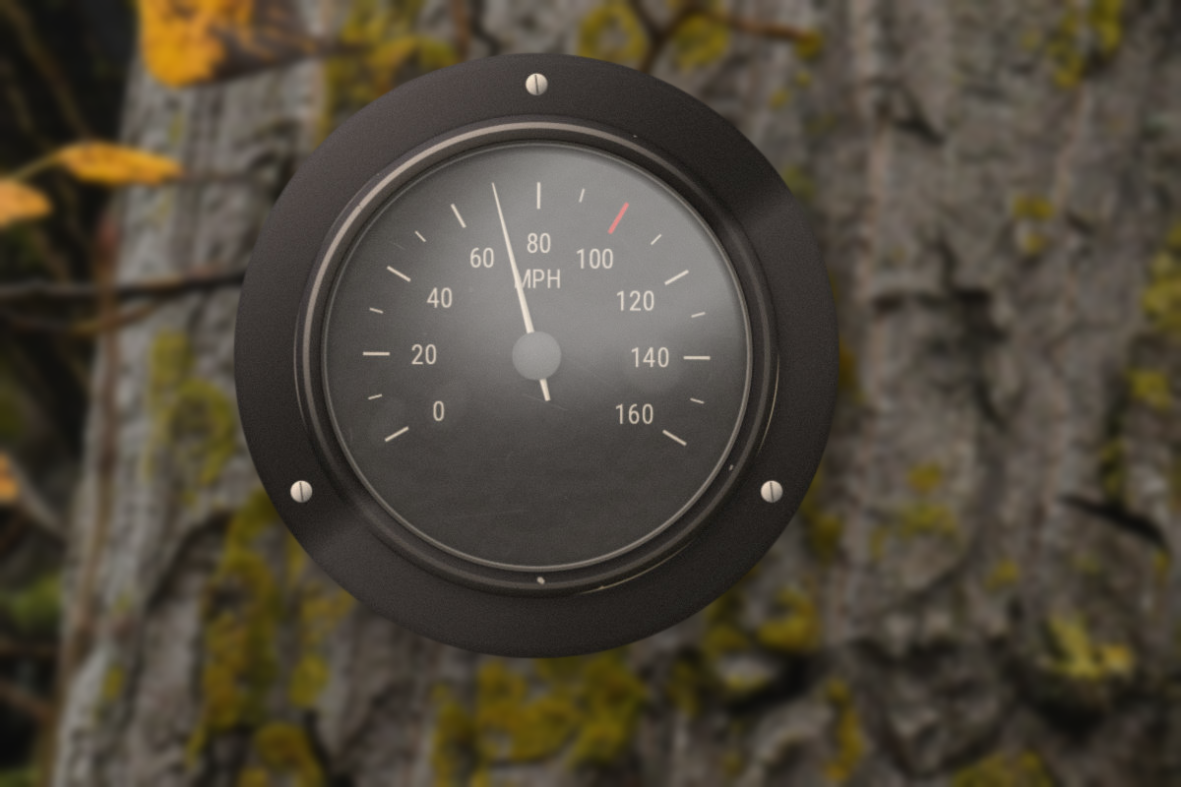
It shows mph 70
